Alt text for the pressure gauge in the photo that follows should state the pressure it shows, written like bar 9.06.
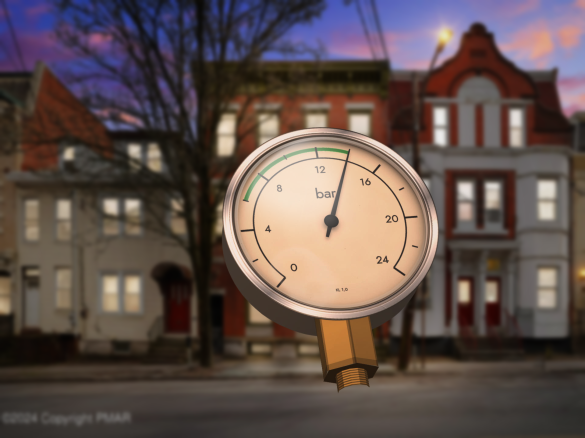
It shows bar 14
